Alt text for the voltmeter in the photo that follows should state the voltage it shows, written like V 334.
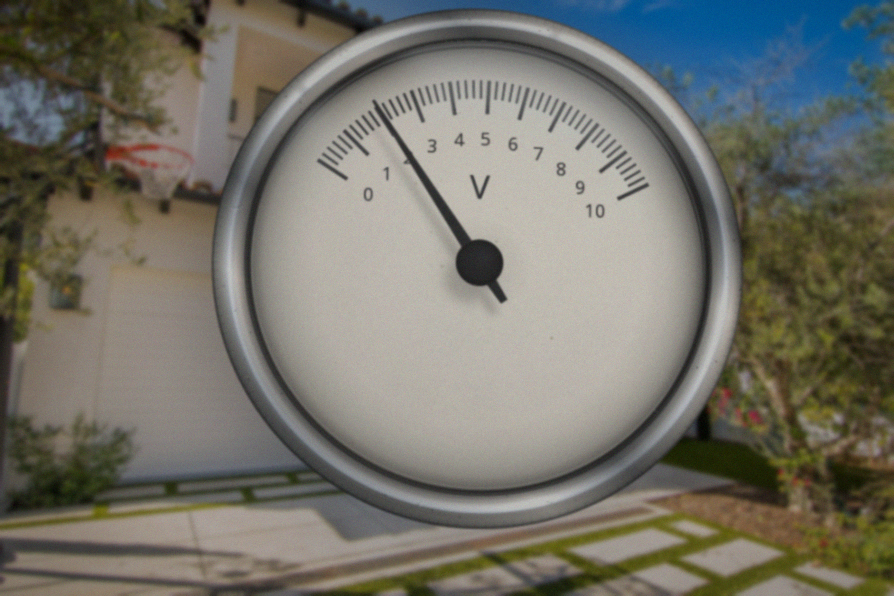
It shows V 2
